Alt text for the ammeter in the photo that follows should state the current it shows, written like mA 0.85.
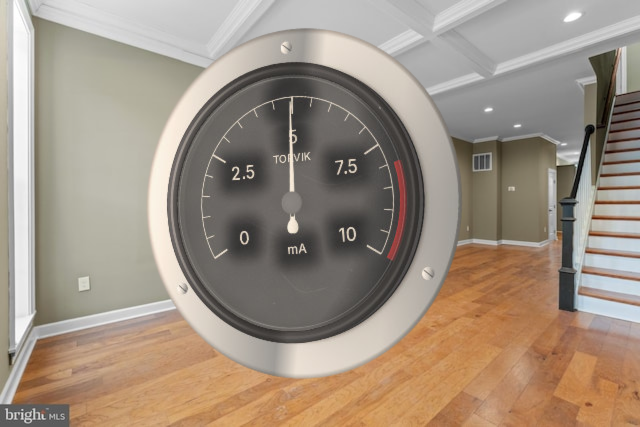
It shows mA 5
